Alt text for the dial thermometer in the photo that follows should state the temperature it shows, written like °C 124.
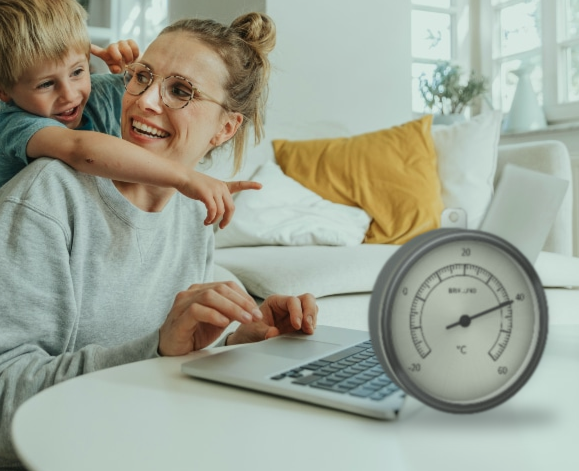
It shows °C 40
